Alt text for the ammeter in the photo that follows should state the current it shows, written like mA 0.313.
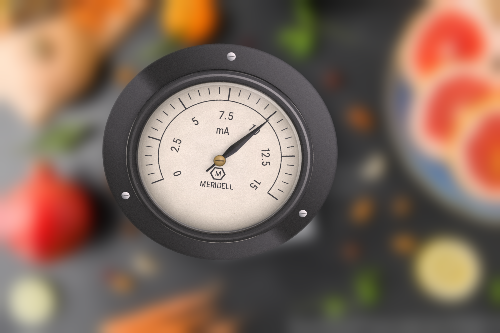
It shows mA 10
